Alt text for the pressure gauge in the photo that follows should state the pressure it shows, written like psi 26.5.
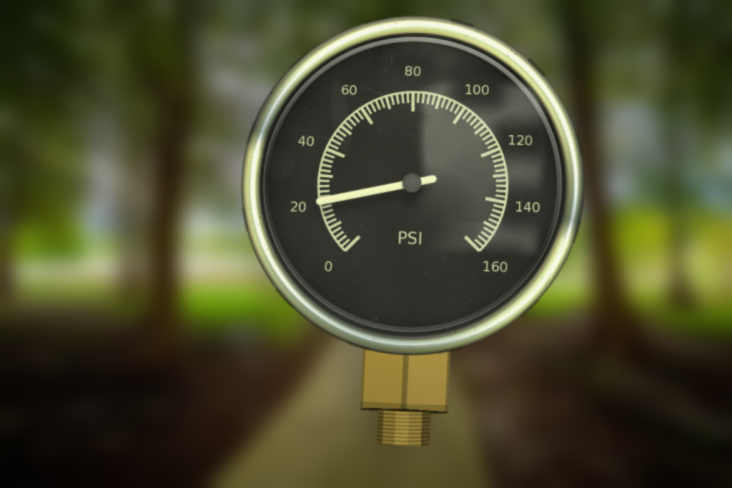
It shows psi 20
